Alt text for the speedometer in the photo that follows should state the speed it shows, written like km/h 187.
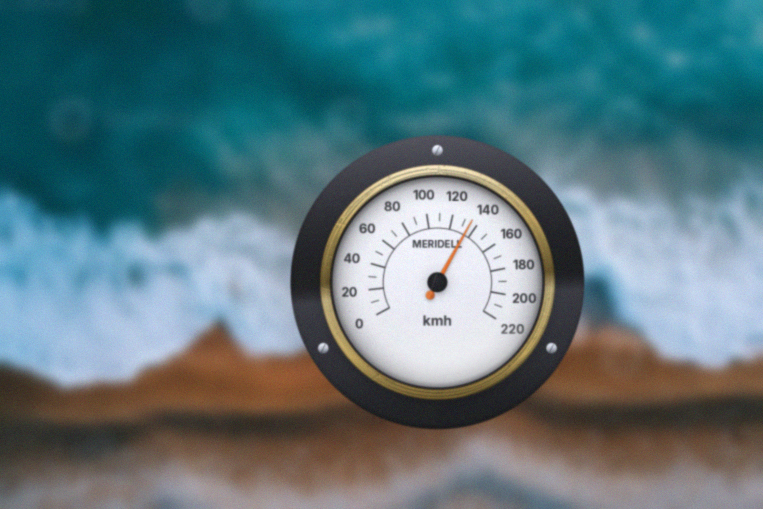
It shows km/h 135
